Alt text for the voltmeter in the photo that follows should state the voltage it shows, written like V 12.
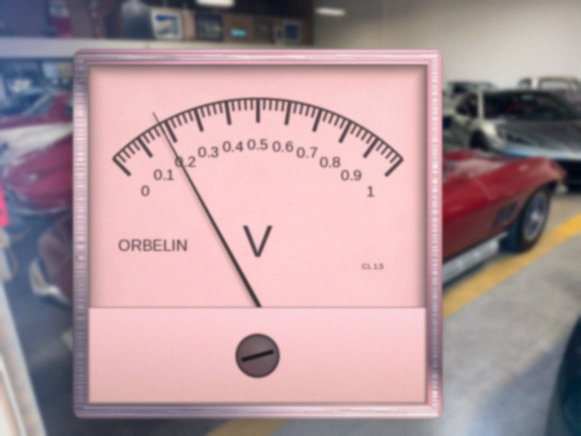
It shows V 0.18
